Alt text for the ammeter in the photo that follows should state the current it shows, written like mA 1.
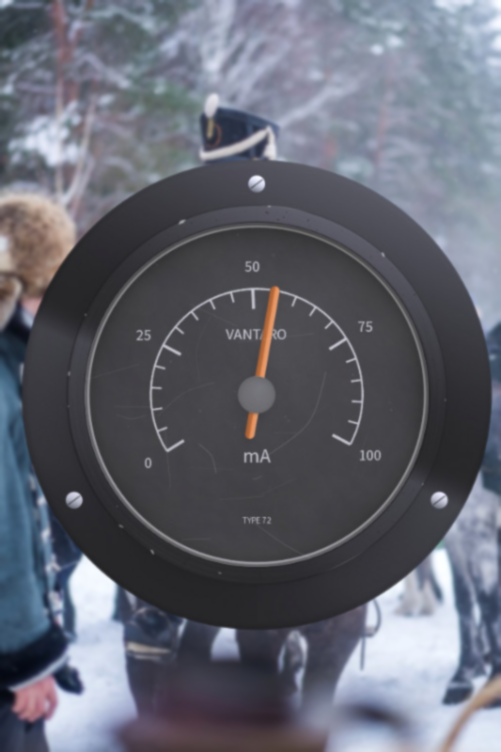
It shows mA 55
